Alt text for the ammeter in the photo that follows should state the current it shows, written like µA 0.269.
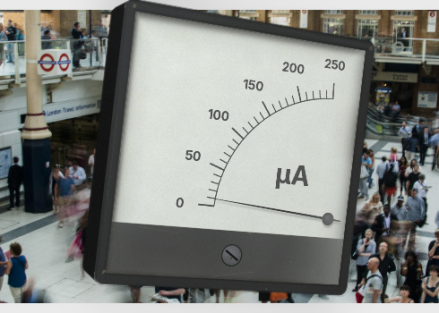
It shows µA 10
